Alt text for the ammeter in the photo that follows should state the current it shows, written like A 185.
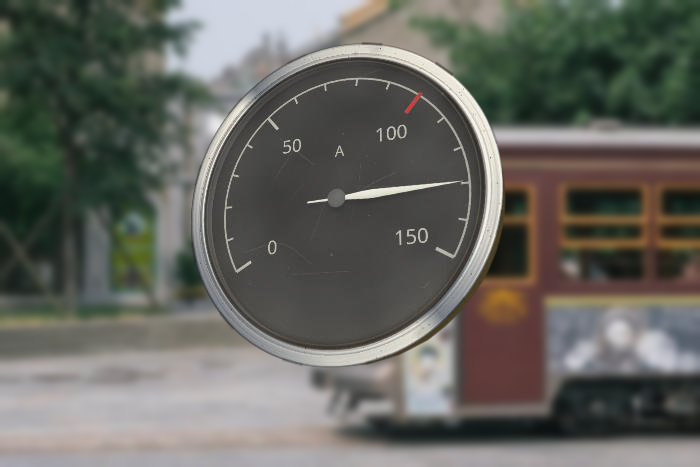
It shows A 130
